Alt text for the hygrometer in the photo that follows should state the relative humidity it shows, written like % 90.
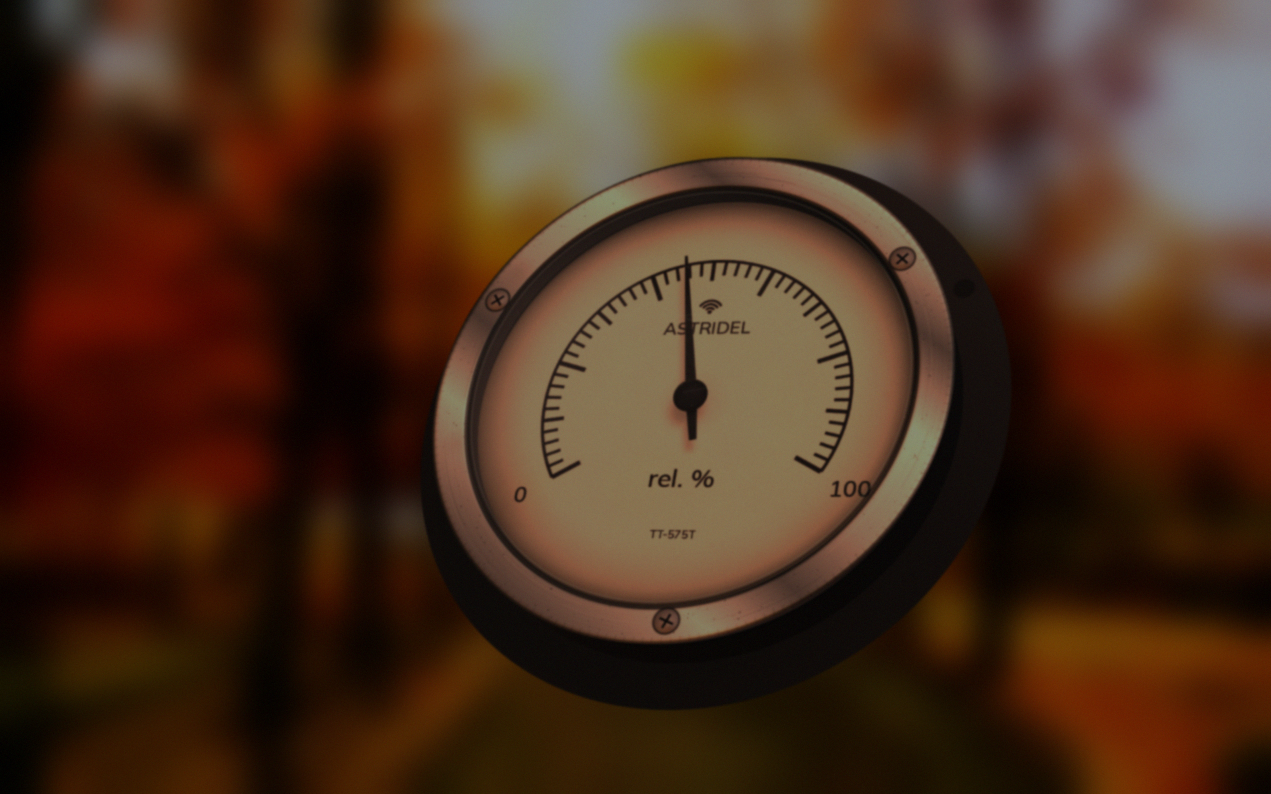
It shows % 46
